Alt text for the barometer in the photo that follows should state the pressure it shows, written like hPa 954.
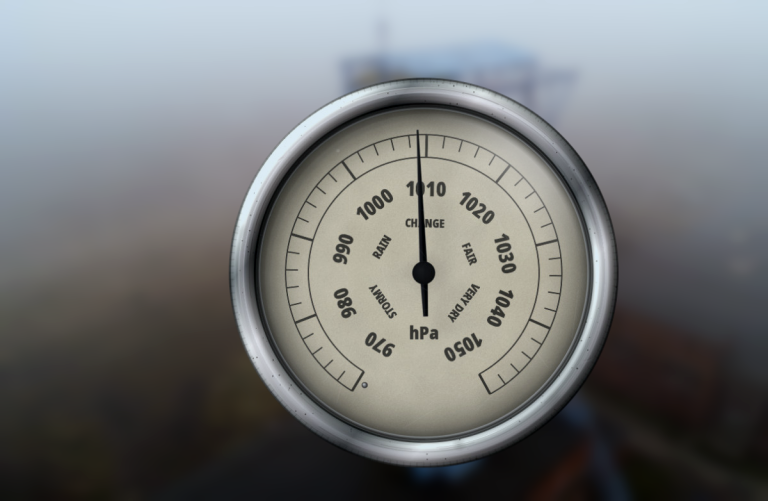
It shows hPa 1009
